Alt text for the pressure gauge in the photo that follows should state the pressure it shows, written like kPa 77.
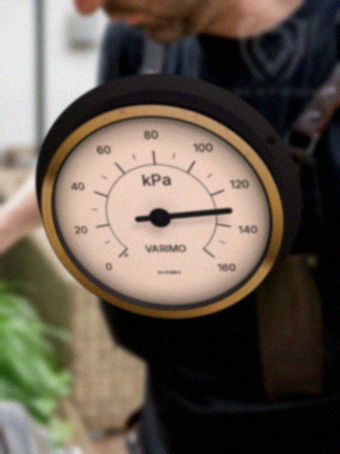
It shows kPa 130
